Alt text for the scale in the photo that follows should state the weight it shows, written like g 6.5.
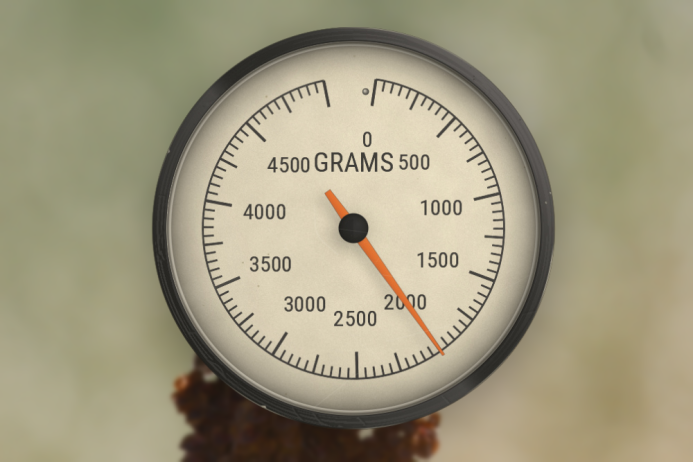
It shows g 2000
